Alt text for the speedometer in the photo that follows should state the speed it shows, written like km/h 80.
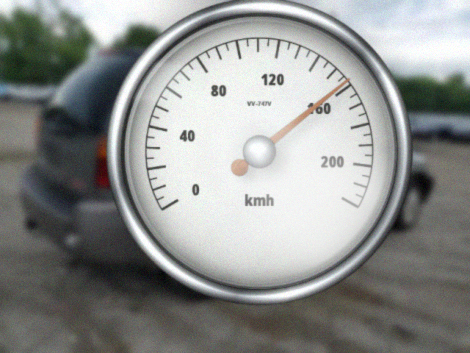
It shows km/h 157.5
